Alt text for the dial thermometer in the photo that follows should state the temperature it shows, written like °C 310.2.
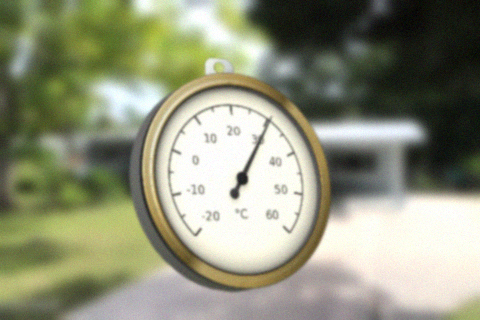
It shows °C 30
